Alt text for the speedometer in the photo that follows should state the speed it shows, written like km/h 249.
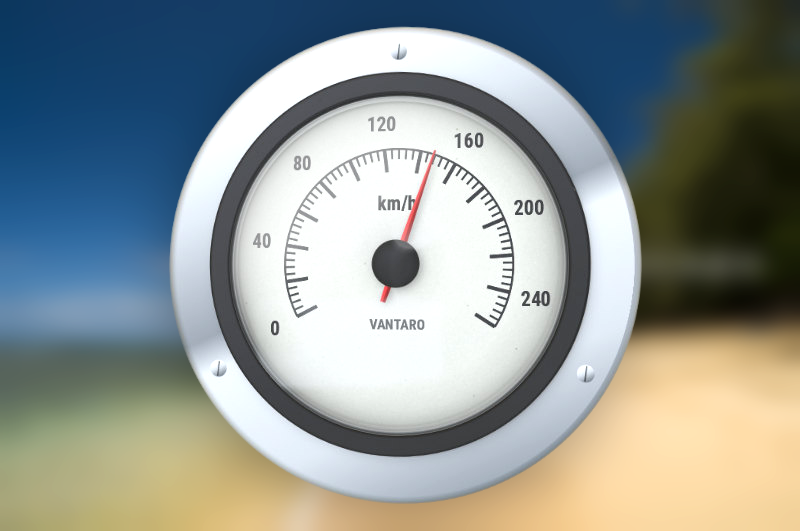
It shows km/h 148
